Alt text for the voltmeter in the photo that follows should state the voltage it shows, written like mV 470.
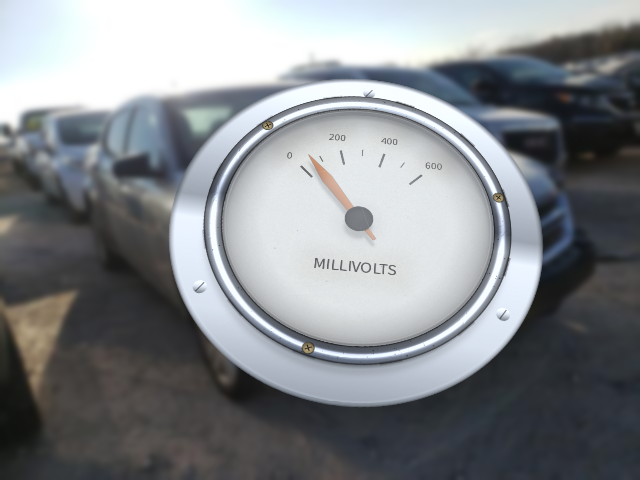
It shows mV 50
